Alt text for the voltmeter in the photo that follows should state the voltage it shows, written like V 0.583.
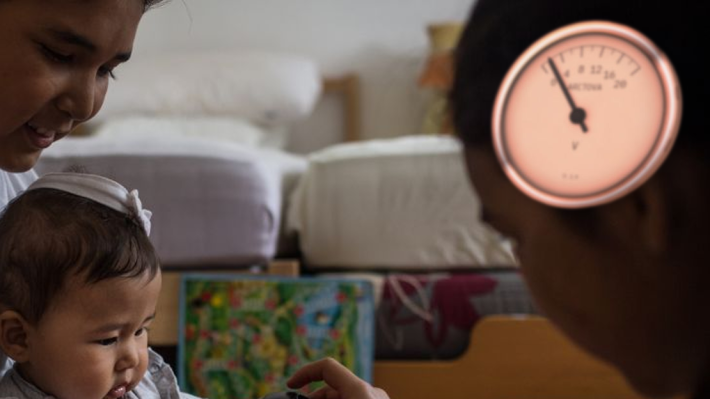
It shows V 2
